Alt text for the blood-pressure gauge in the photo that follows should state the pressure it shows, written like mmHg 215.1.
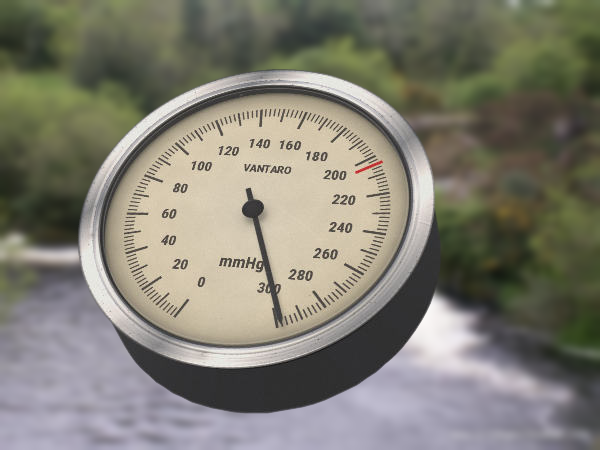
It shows mmHg 298
